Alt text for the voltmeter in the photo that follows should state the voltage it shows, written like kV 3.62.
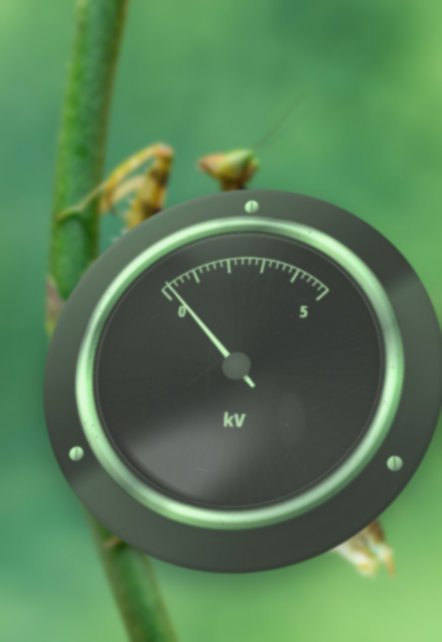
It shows kV 0.2
